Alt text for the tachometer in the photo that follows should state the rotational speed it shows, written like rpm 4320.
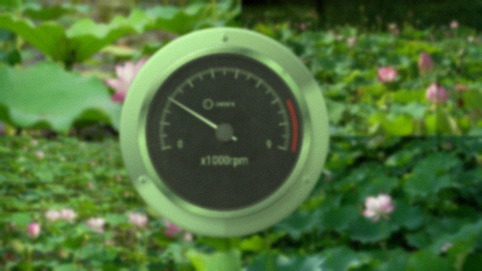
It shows rpm 2000
